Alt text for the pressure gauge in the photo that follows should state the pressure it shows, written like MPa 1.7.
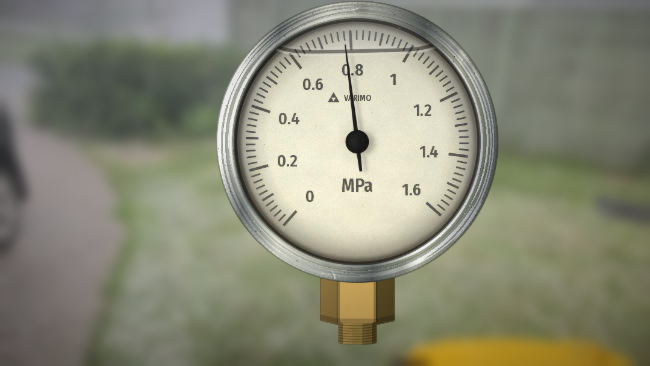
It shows MPa 0.78
